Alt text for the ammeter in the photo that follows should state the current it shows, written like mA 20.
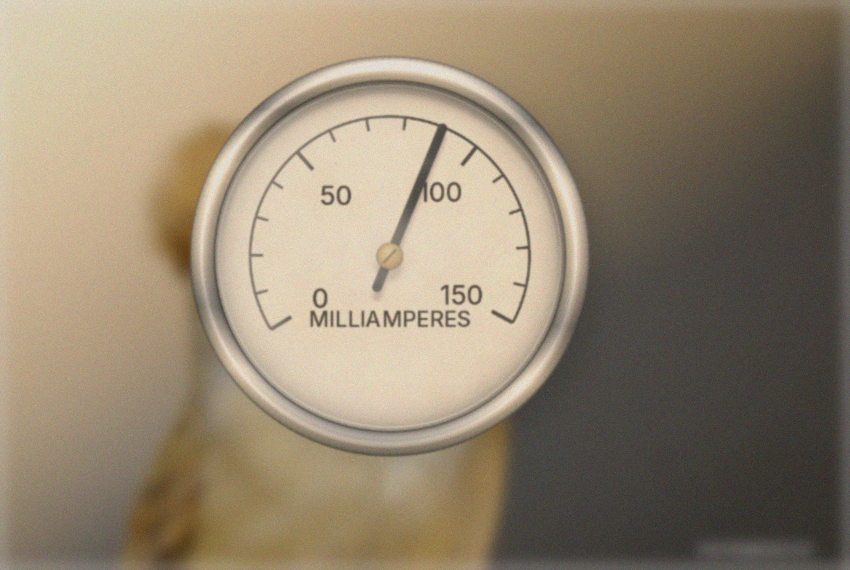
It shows mA 90
